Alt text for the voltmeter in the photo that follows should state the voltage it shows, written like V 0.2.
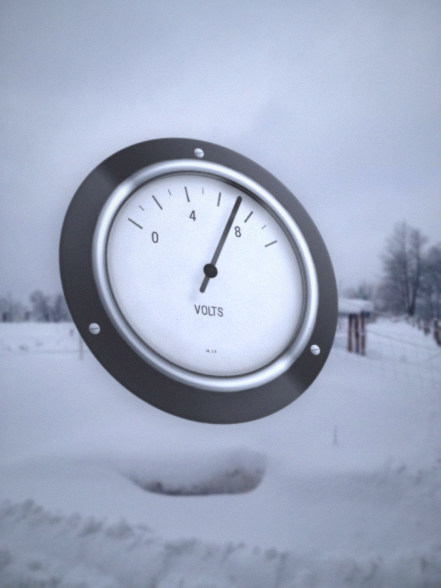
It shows V 7
